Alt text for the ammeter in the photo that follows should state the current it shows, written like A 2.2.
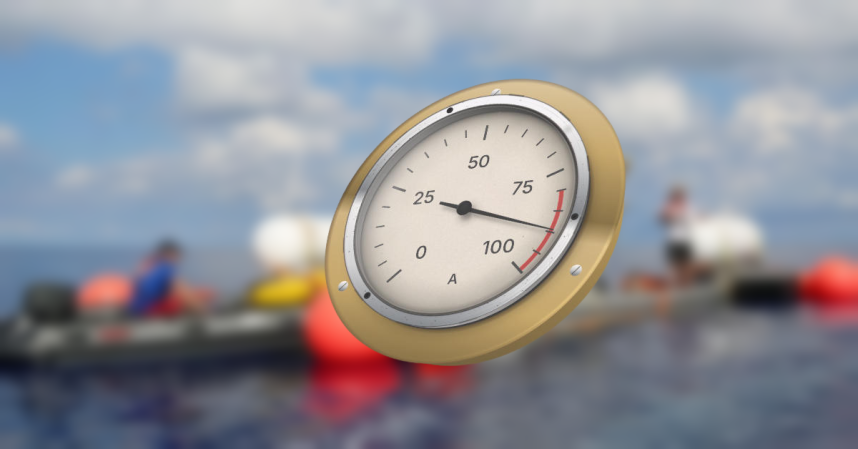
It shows A 90
